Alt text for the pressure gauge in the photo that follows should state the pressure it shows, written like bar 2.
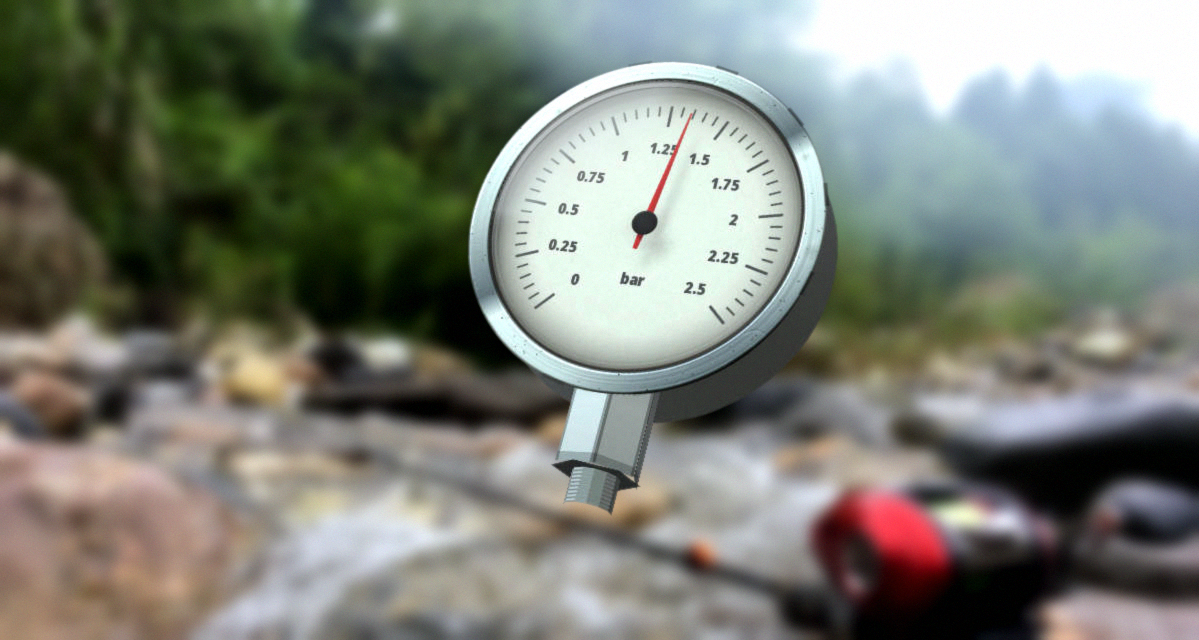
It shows bar 1.35
